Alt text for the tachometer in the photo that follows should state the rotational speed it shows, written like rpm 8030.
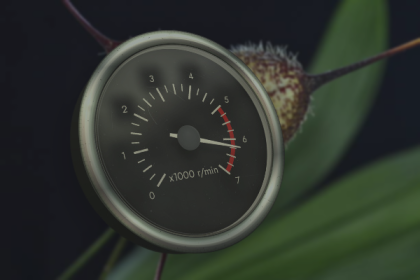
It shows rpm 6250
